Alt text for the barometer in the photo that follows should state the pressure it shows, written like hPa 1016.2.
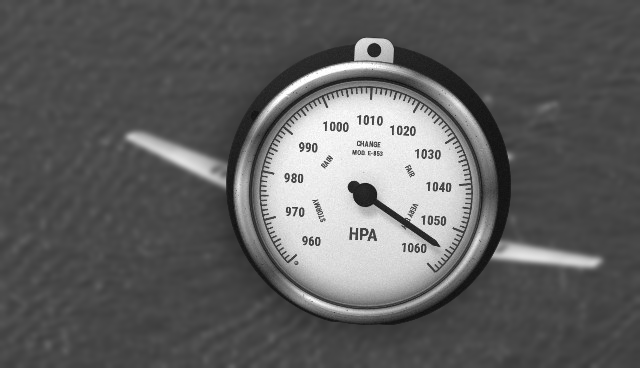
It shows hPa 1055
